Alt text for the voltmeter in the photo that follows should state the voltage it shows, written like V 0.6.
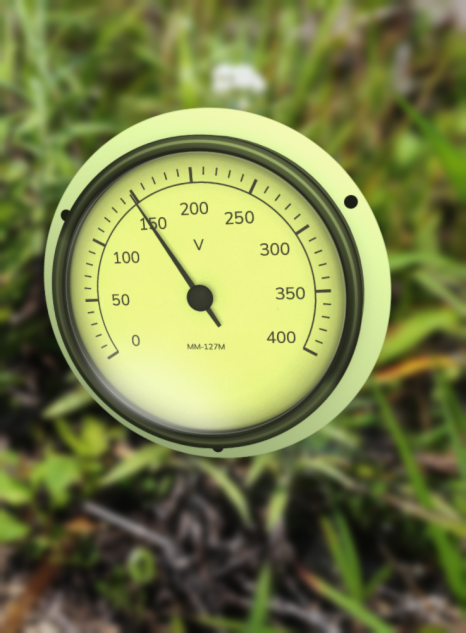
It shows V 150
